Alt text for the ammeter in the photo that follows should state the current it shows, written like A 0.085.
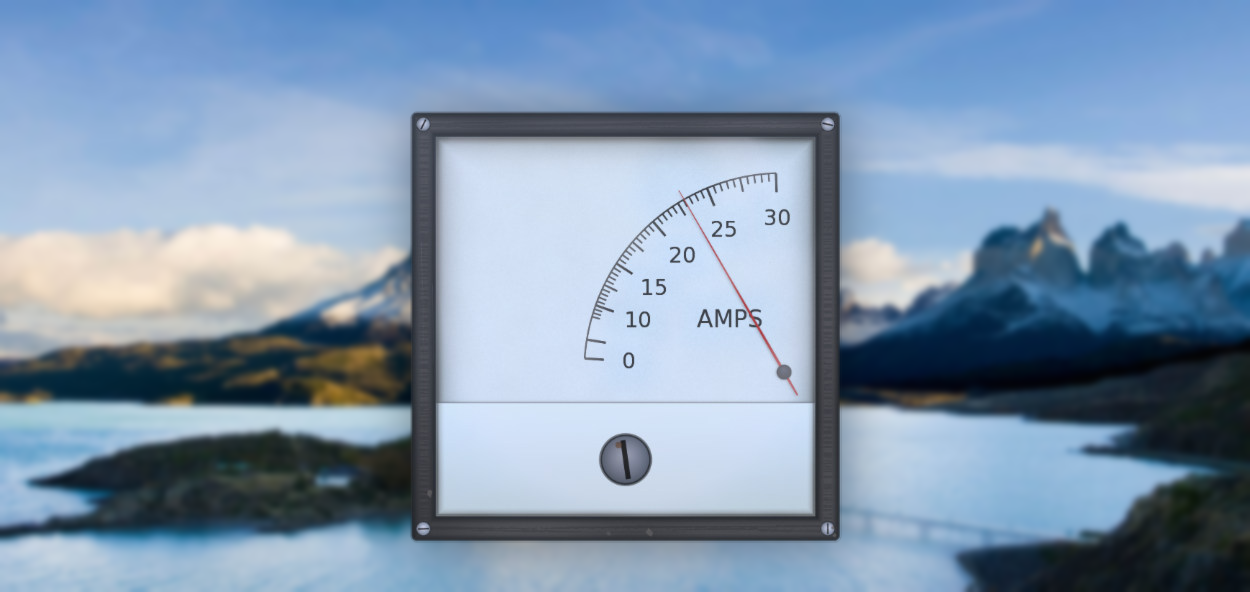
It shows A 23
